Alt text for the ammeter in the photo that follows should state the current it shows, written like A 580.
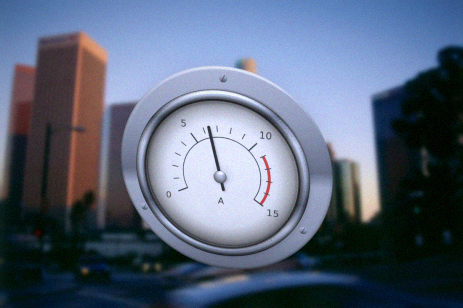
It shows A 6.5
